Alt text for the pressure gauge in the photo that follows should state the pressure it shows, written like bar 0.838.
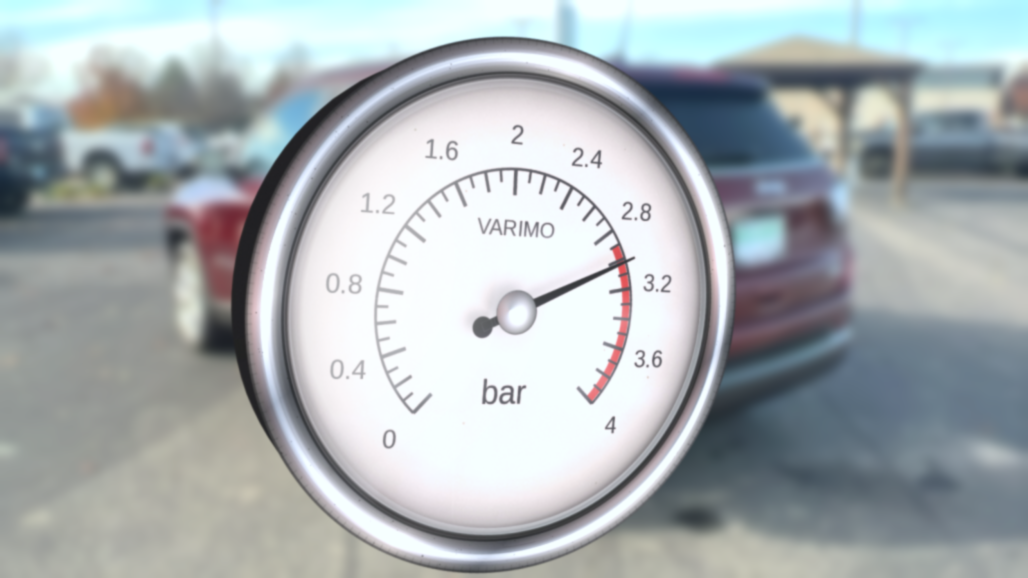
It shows bar 3
